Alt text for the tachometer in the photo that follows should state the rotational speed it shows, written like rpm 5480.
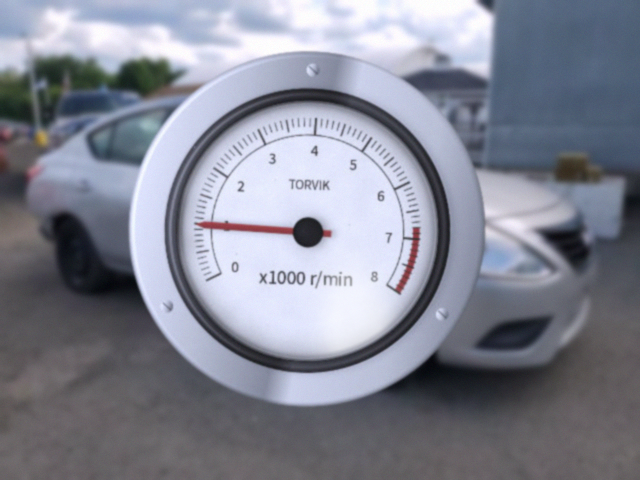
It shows rpm 1000
